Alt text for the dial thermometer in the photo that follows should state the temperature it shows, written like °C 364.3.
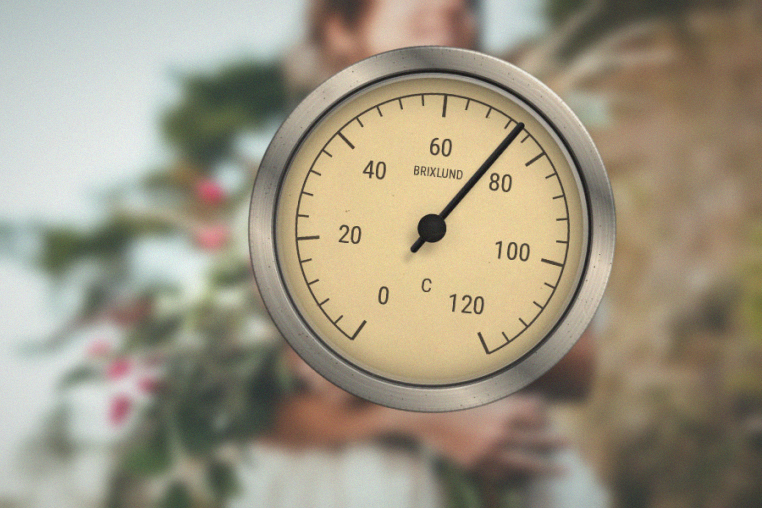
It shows °C 74
